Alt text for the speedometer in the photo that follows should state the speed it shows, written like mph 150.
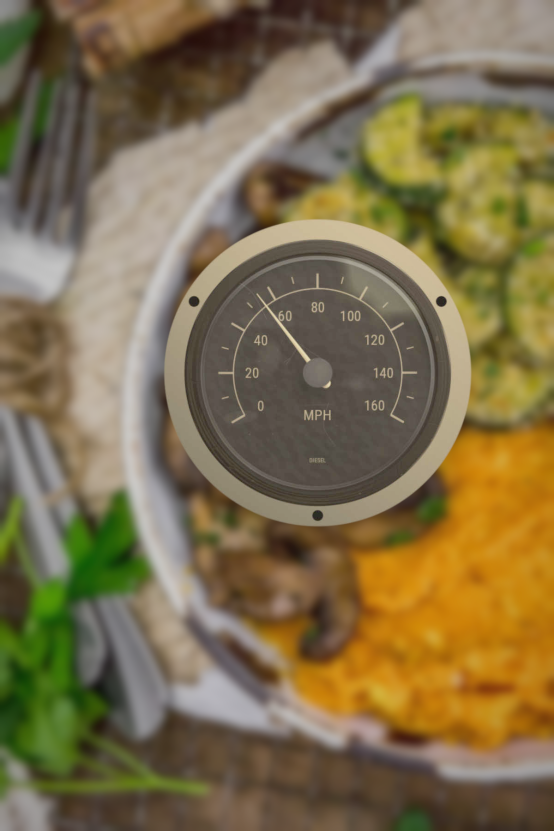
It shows mph 55
